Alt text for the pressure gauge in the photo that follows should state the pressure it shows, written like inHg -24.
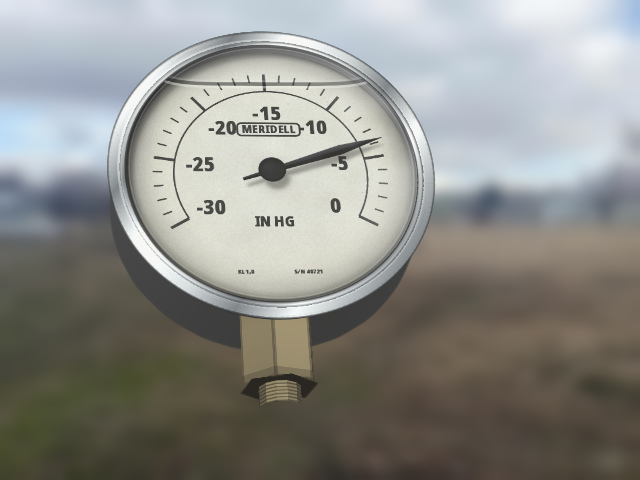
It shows inHg -6
